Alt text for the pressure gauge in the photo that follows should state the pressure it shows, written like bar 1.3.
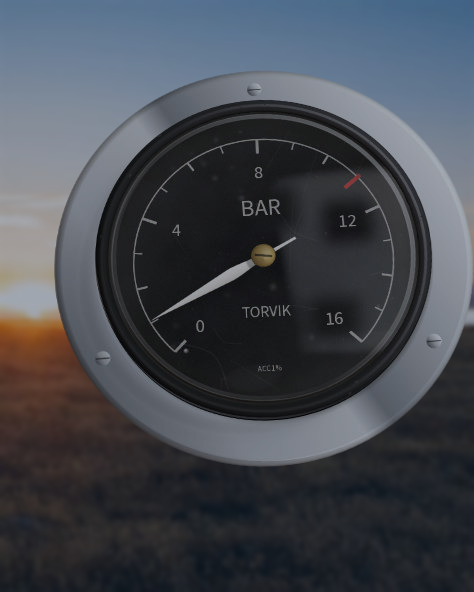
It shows bar 1
